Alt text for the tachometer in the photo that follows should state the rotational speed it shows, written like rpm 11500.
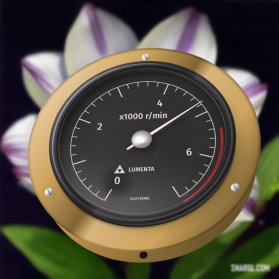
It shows rpm 4800
